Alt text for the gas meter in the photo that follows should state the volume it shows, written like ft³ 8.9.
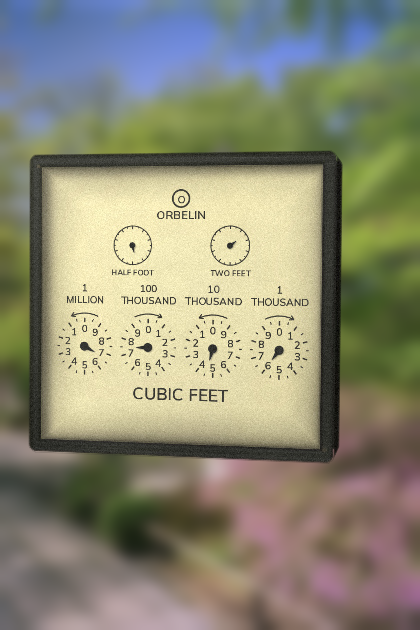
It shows ft³ 674600
